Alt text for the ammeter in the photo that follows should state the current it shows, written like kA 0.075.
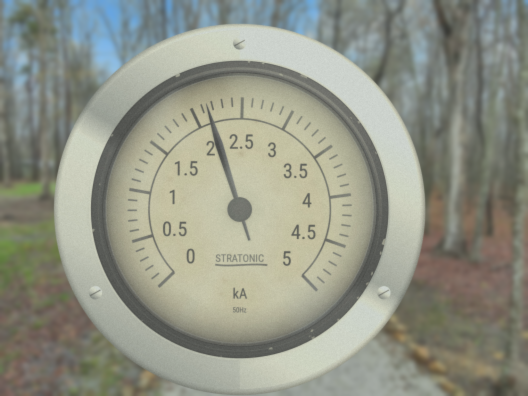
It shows kA 2.15
